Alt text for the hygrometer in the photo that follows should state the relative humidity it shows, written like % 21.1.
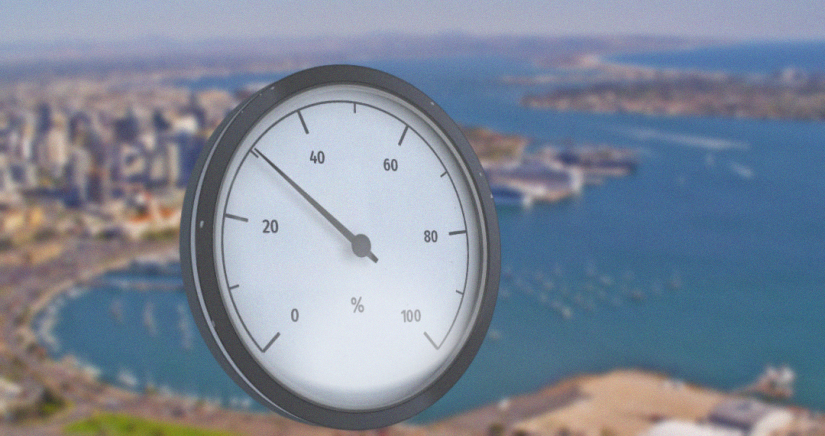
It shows % 30
